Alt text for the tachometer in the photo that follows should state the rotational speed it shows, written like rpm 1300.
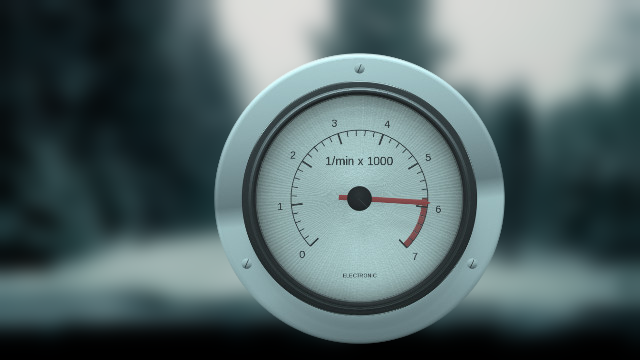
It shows rpm 5900
